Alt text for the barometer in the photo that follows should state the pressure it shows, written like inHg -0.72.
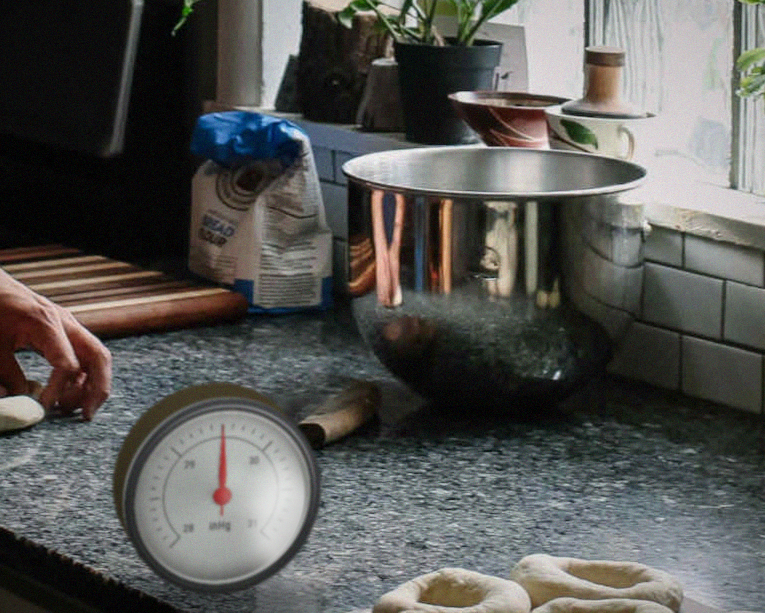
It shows inHg 29.5
